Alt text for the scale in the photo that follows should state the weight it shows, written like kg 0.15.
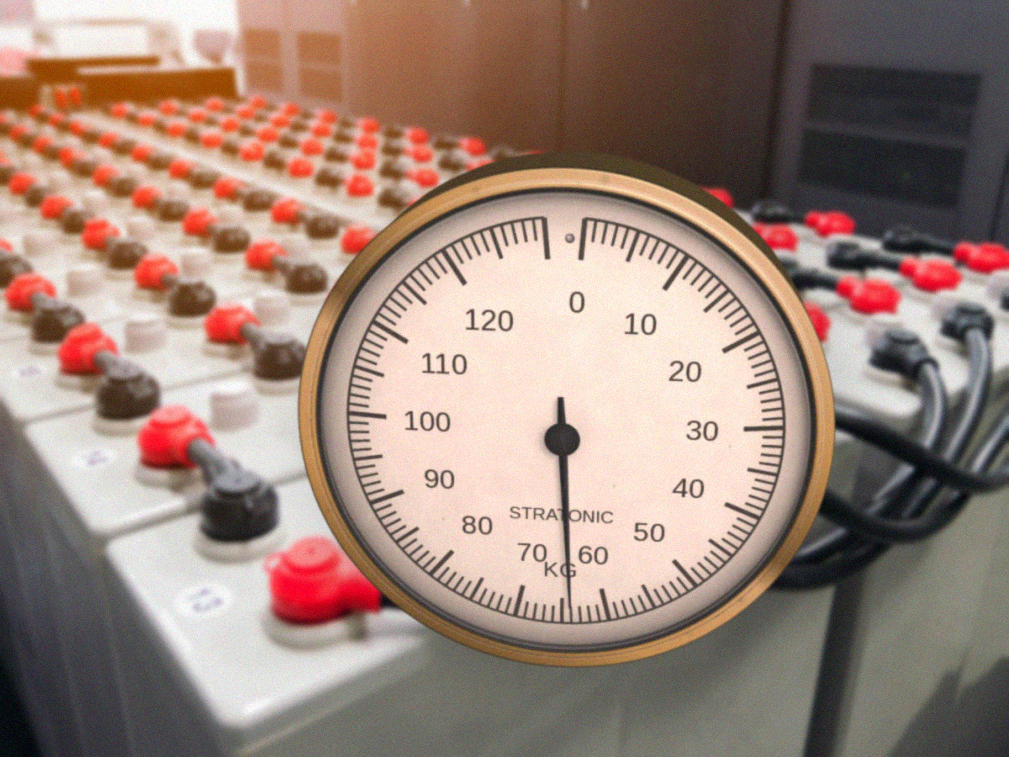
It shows kg 64
